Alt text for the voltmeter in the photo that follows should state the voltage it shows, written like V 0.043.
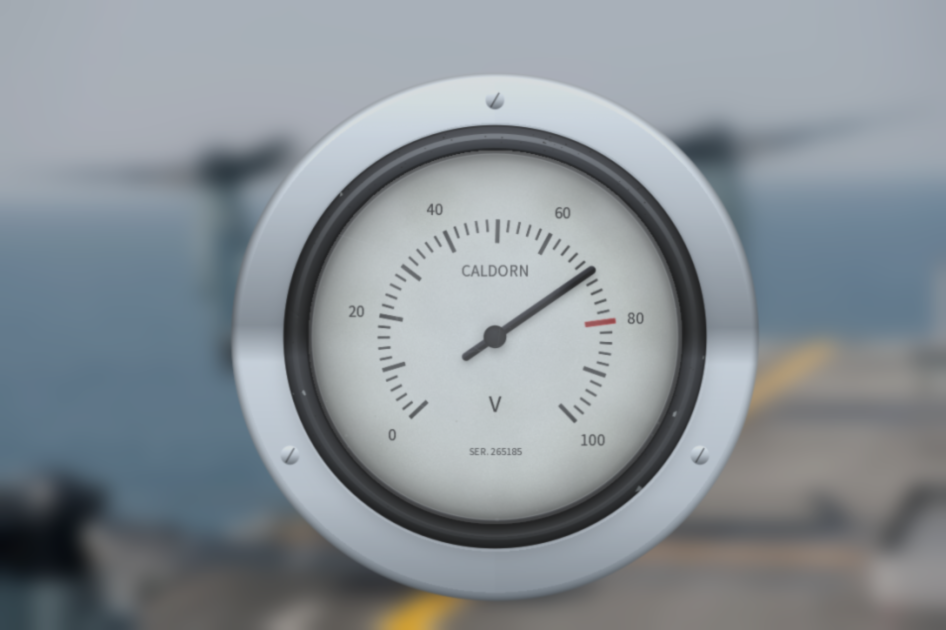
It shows V 70
